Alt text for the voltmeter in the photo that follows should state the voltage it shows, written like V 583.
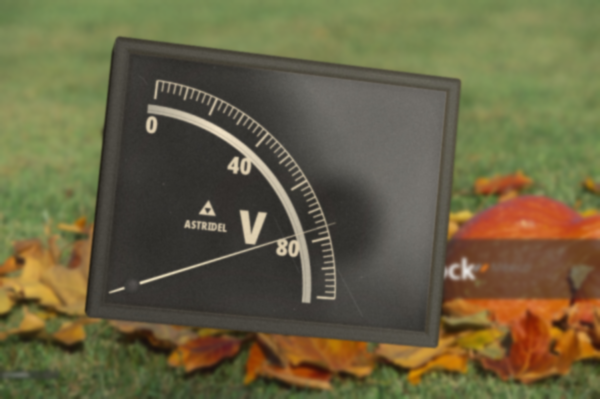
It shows V 76
